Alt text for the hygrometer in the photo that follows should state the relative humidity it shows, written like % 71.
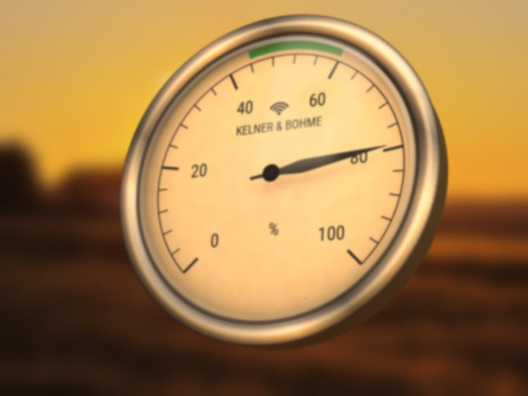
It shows % 80
